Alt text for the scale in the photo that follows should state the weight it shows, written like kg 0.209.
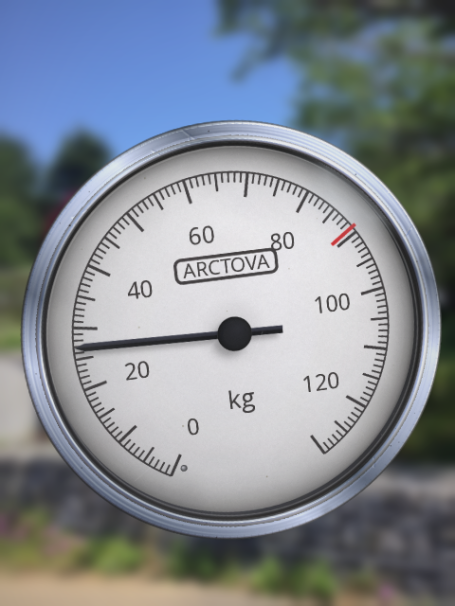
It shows kg 27
